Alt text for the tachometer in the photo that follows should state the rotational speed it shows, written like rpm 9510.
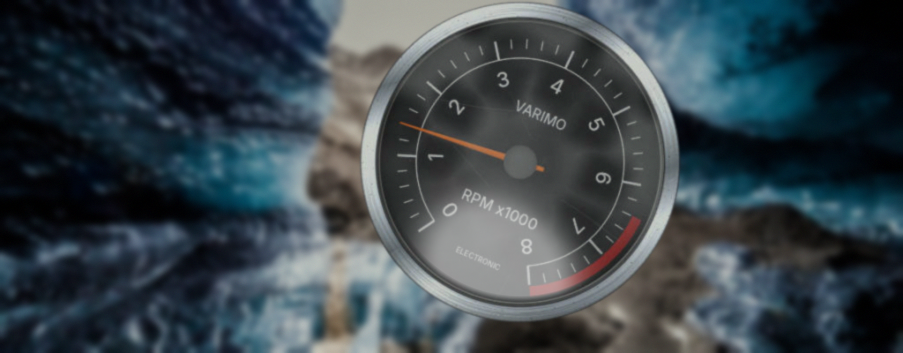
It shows rpm 1400
